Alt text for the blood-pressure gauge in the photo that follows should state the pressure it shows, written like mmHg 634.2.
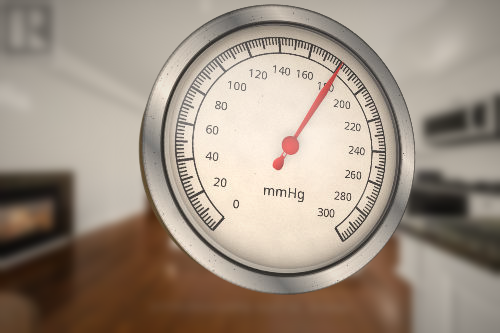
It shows mmHg 180
